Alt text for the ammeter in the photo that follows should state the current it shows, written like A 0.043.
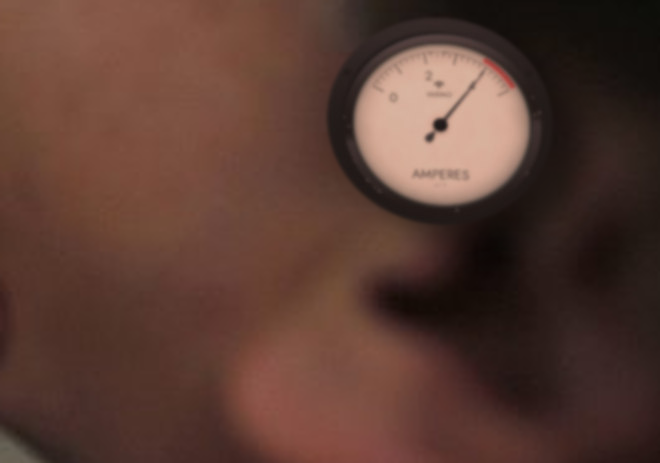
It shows A 4
